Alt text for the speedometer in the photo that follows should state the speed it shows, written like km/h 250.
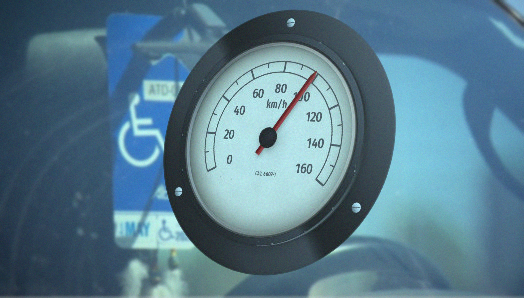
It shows km/h 100
